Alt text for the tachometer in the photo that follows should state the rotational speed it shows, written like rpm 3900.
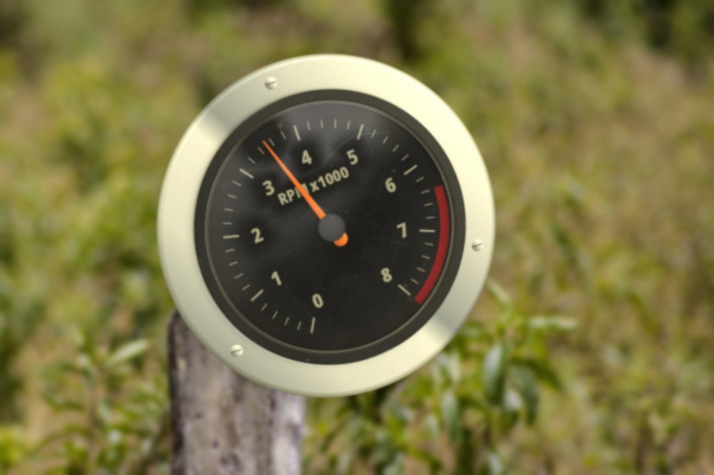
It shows rpm 3500
